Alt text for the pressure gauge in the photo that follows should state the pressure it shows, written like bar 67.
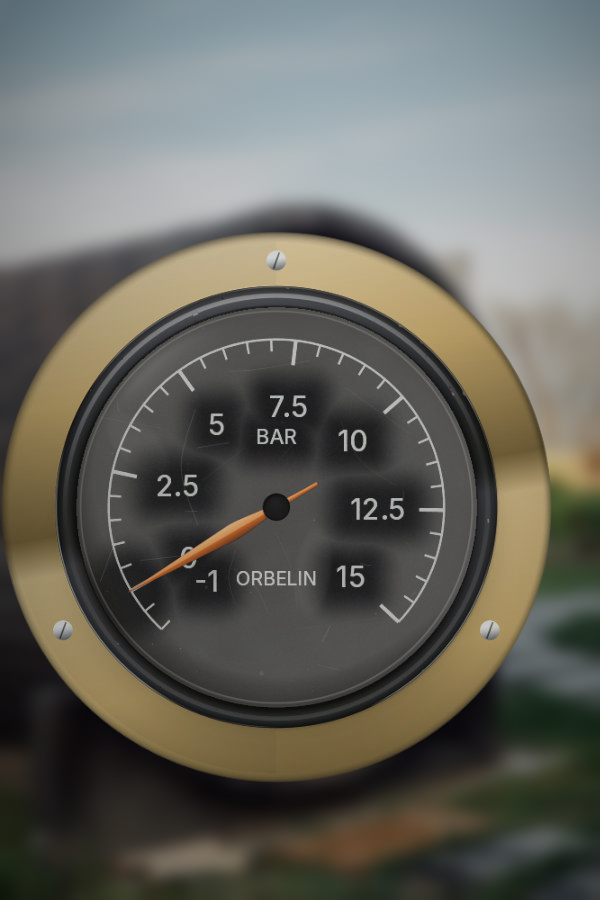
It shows bar 0
